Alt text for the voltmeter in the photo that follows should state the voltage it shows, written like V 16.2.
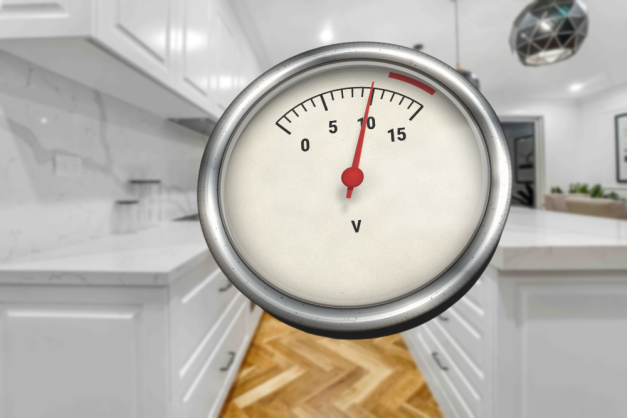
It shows V 10
